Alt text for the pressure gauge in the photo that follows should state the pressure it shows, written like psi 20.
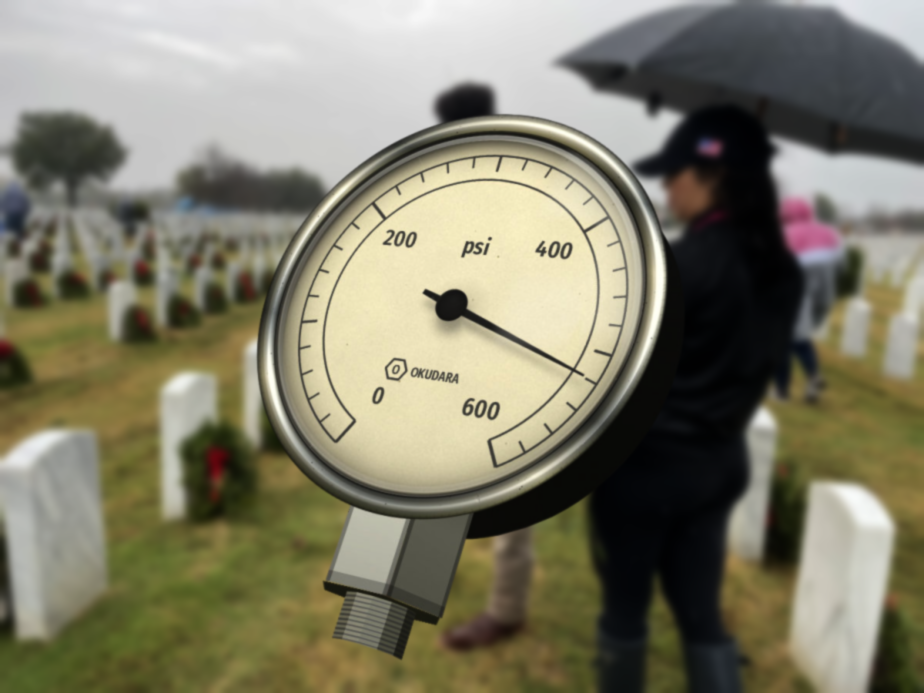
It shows psi 520
